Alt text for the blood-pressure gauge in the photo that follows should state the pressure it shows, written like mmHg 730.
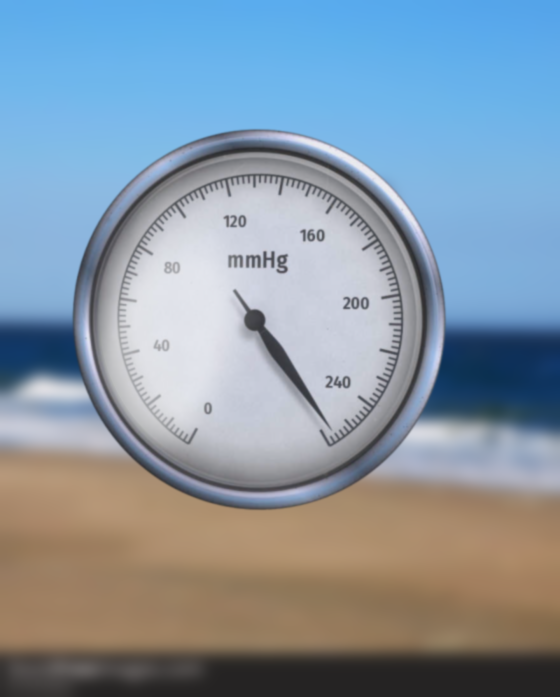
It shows mmHg 256
